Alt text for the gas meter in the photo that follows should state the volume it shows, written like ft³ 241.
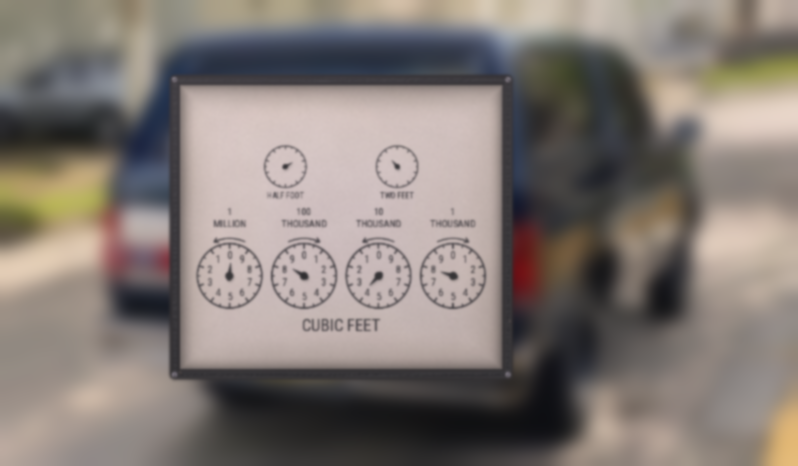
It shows ft³ 983800
